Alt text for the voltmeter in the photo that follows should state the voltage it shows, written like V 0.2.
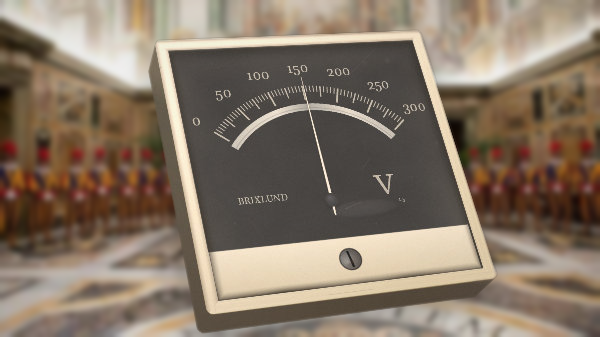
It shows V 150
